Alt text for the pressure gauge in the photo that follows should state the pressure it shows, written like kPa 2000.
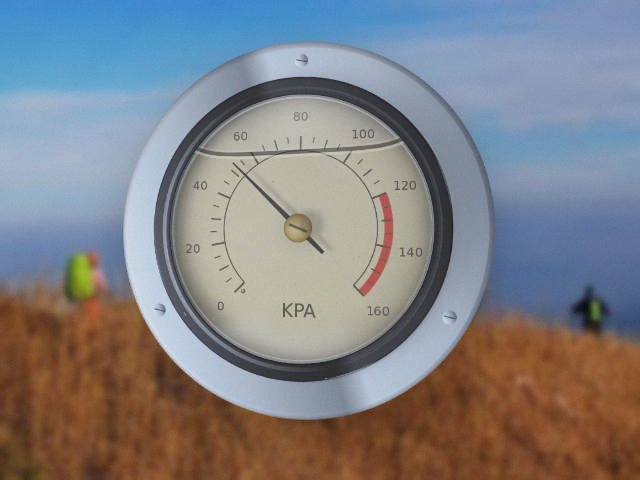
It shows kPa 52.5
